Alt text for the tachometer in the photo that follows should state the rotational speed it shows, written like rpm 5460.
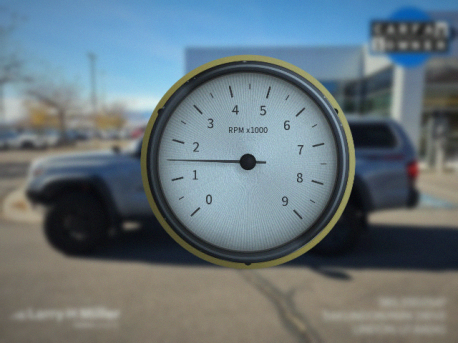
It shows rpm 1500
